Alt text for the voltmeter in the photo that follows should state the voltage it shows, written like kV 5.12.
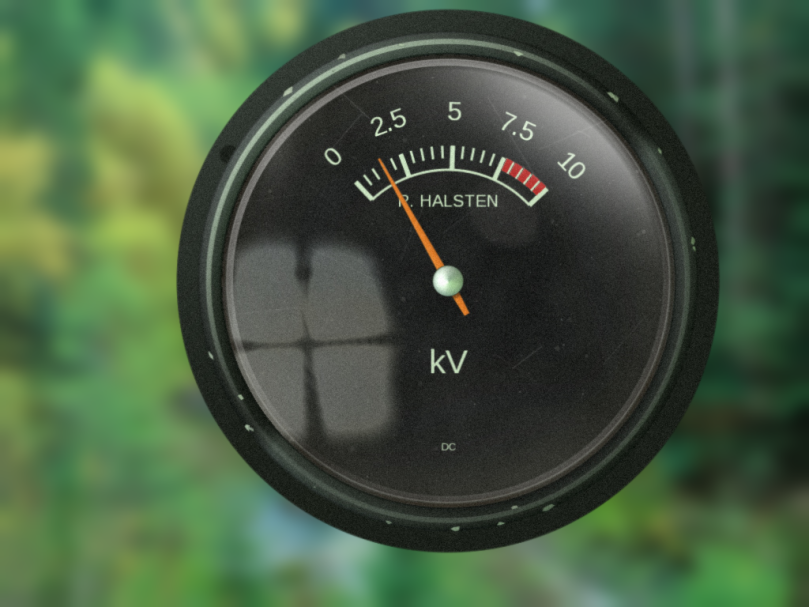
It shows kV 1.5
